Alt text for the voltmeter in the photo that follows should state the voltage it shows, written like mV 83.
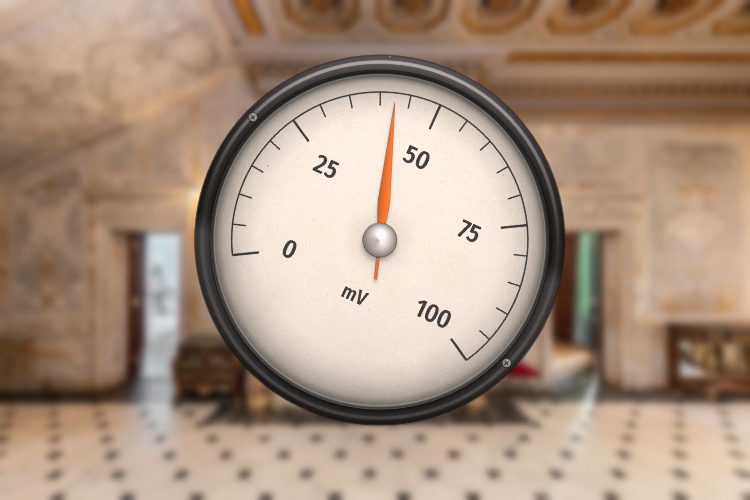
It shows mV 42.5
